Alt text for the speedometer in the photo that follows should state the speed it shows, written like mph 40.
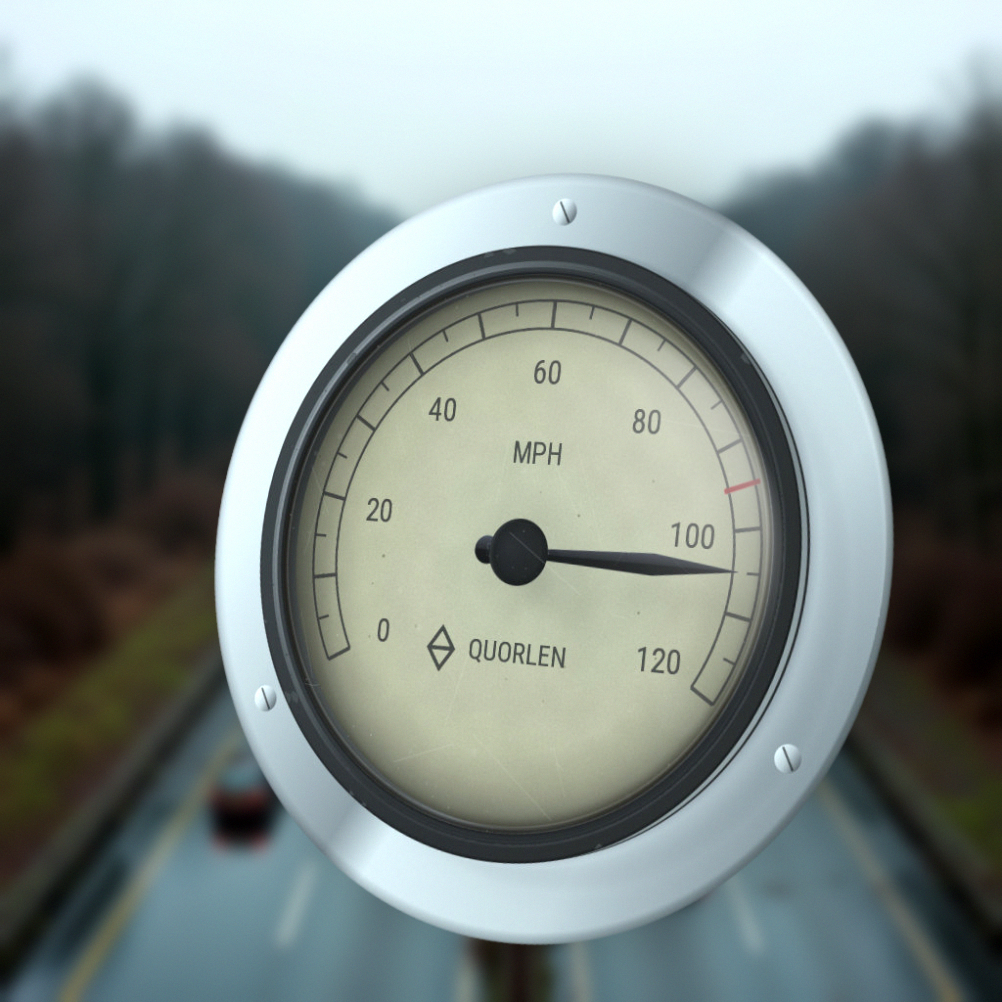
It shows mph 105
